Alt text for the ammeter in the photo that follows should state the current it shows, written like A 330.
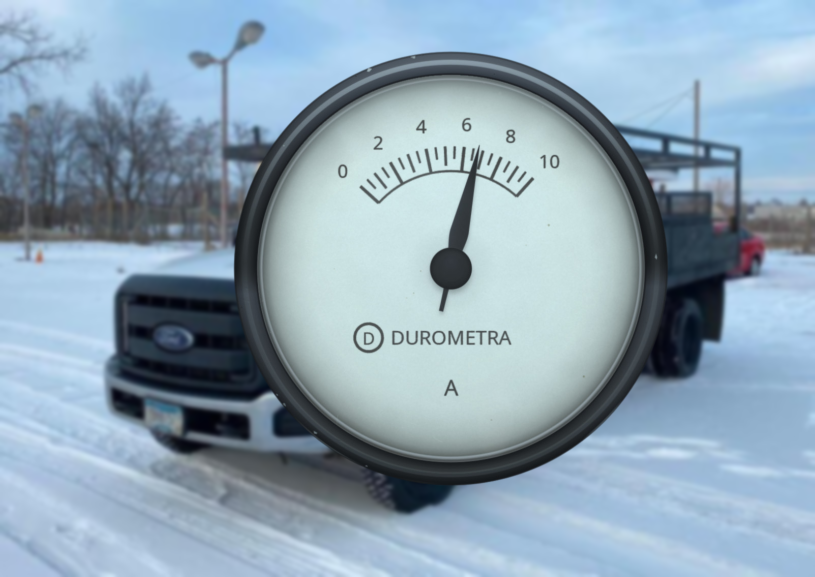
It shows A 6.75
